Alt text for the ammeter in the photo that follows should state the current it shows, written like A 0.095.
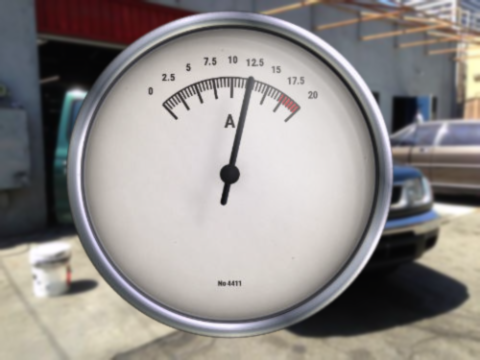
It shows A 12.5
